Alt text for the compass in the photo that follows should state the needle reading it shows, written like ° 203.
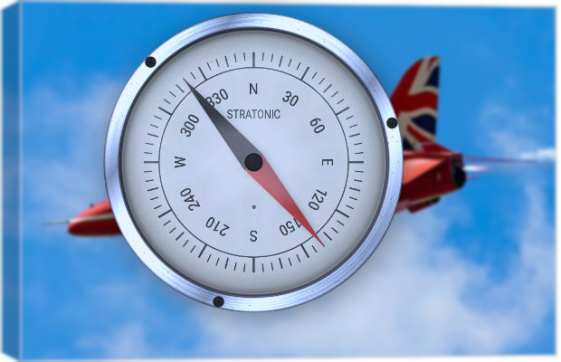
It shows ° 140
